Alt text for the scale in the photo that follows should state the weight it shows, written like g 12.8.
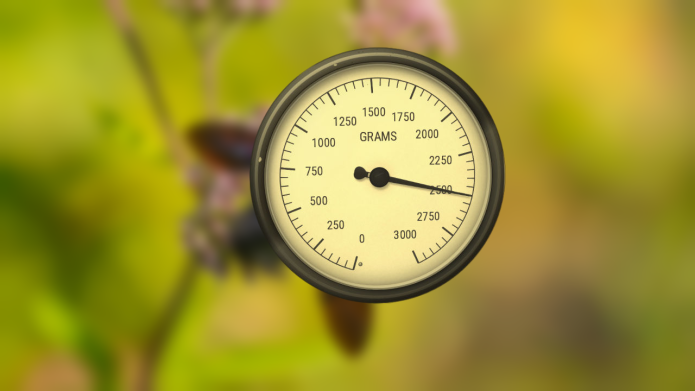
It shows g 2500
